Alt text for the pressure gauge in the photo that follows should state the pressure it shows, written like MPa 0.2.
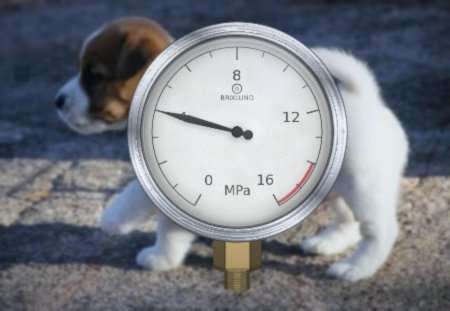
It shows MPa 4
